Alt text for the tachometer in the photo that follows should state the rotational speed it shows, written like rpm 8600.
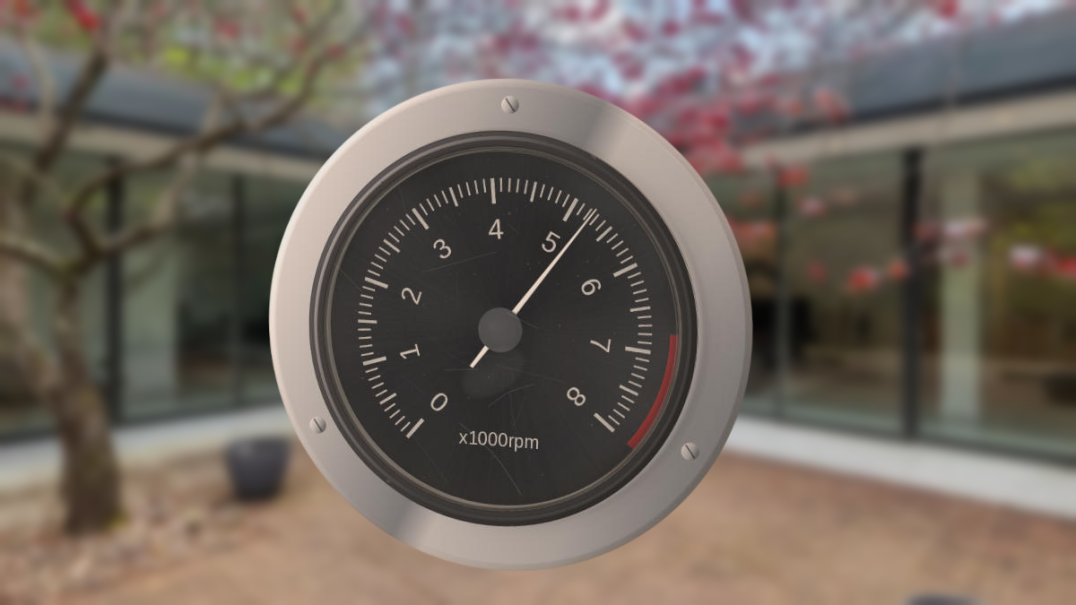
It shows rpm 5250
